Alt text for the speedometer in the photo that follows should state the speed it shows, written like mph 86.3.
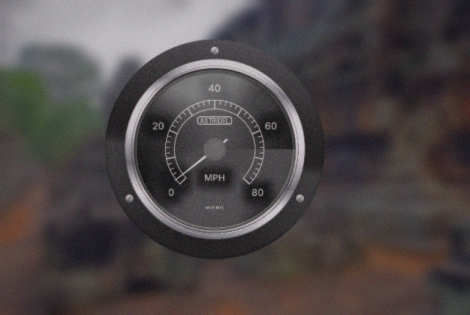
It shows mph 2
